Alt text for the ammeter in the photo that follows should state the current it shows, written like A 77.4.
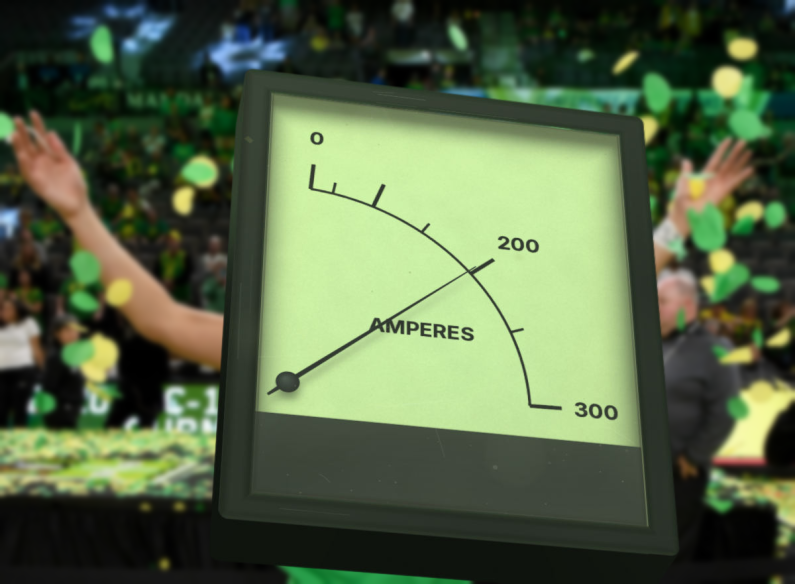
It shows A 200
